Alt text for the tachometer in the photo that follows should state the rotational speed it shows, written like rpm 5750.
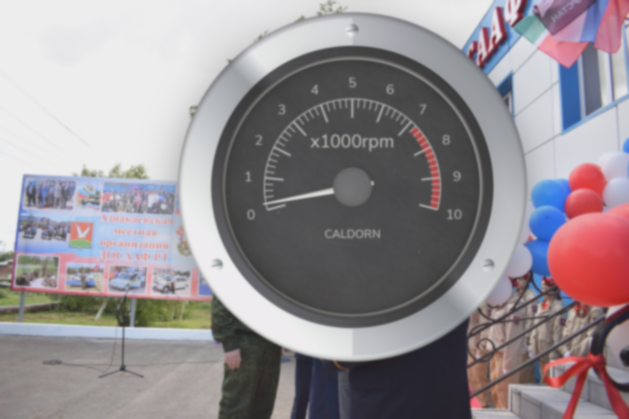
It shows rpm 200
